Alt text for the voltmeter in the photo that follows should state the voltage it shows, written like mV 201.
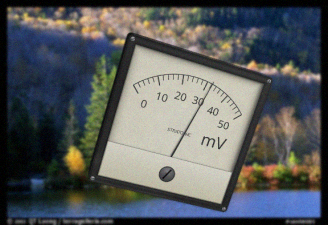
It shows mV 32
